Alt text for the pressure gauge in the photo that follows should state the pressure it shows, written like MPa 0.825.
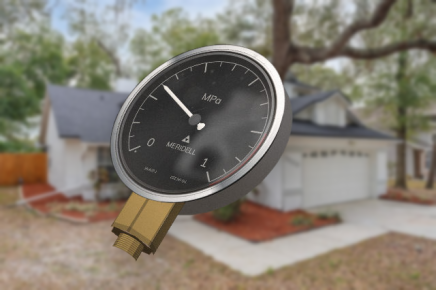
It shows MPa 0.25
